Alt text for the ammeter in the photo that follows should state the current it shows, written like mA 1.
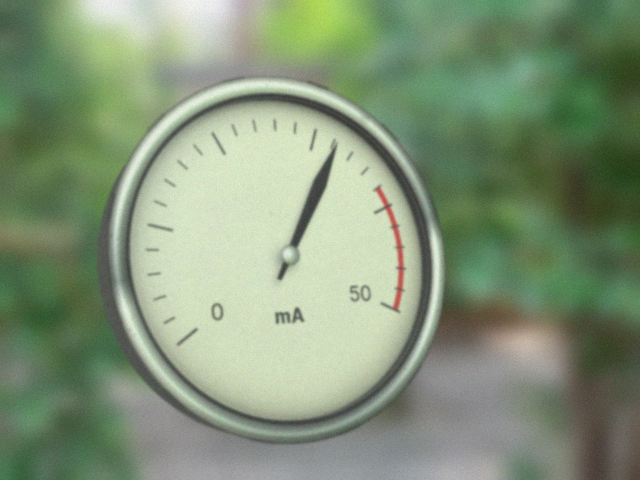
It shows mA 32
